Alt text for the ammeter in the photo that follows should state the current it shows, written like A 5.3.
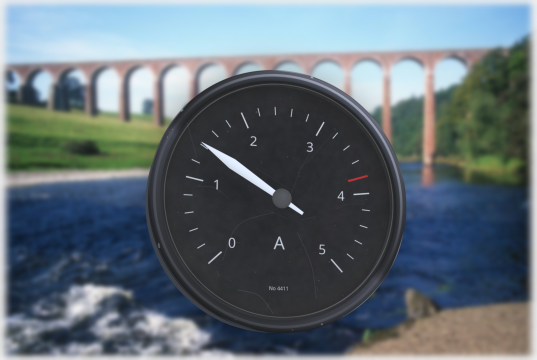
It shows A 1.4
